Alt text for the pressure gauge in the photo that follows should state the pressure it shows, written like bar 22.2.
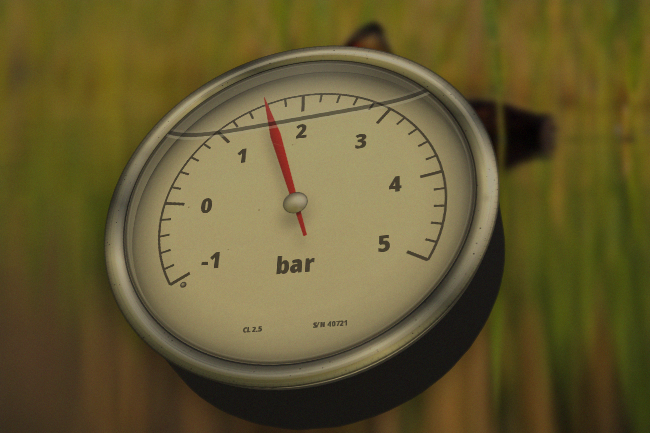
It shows bar 1.6
